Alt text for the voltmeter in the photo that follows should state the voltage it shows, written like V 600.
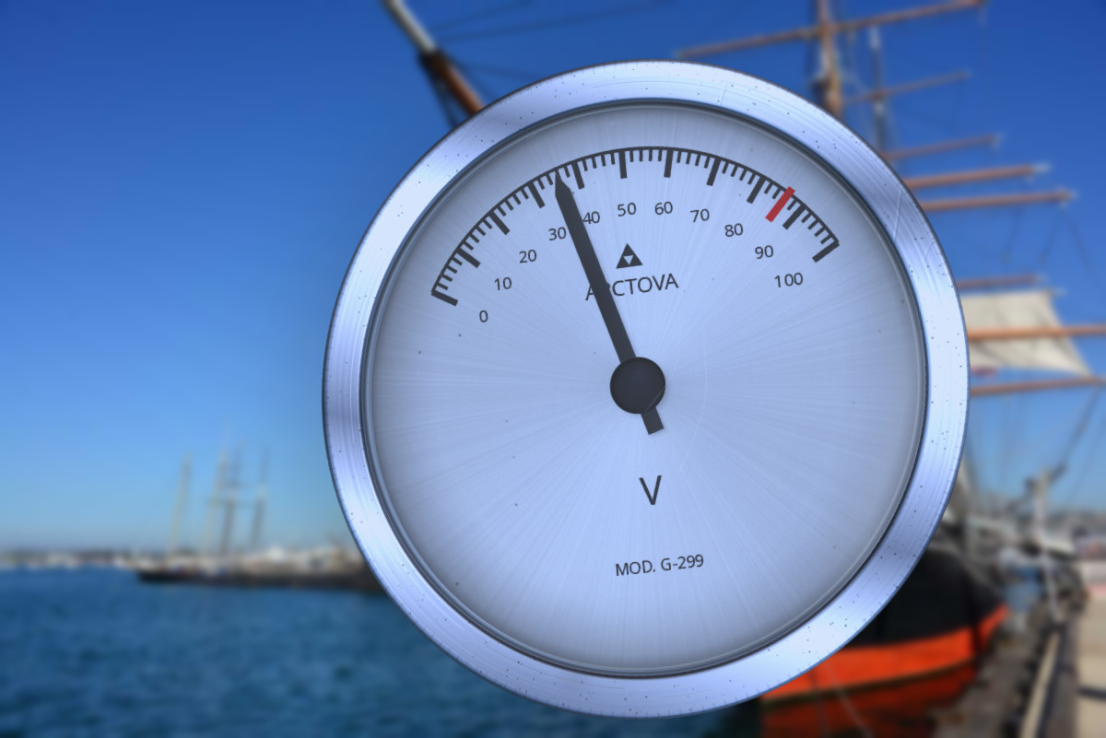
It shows V 36
